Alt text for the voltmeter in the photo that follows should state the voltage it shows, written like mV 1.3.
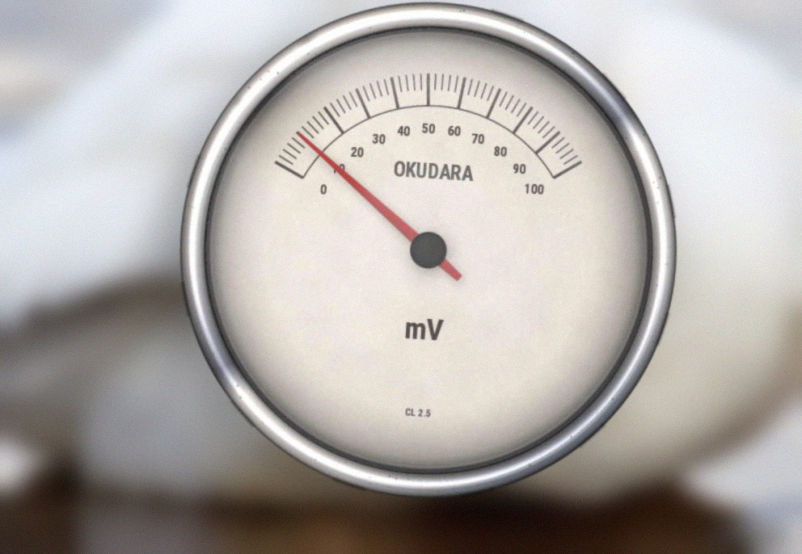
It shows mV 10
